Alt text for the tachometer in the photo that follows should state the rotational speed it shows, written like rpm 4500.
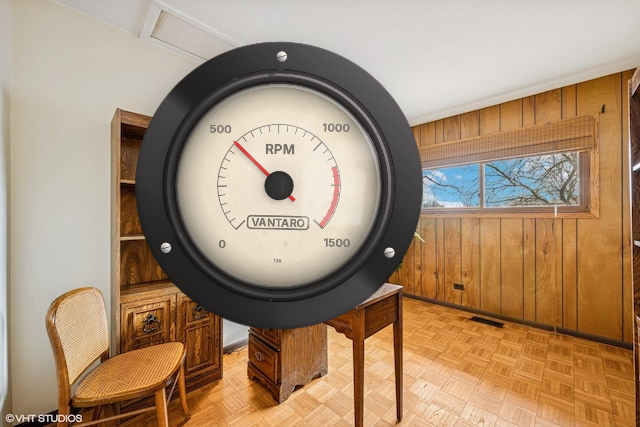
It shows rpm 500
